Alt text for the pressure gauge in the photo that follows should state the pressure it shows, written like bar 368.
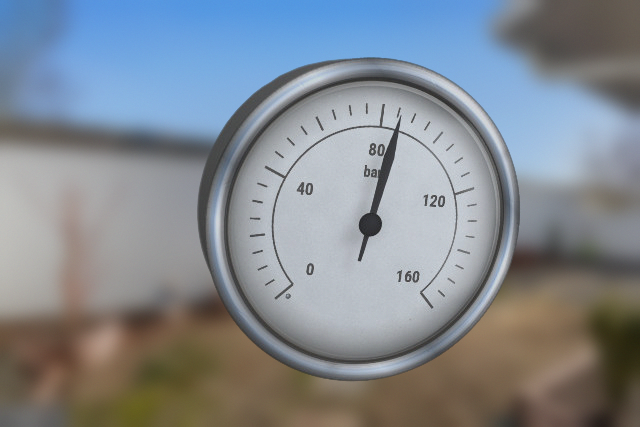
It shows bar 85
